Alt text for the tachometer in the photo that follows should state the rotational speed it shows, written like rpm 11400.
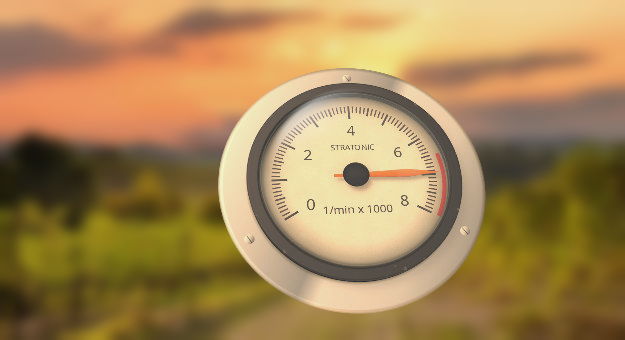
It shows rpm 7000
